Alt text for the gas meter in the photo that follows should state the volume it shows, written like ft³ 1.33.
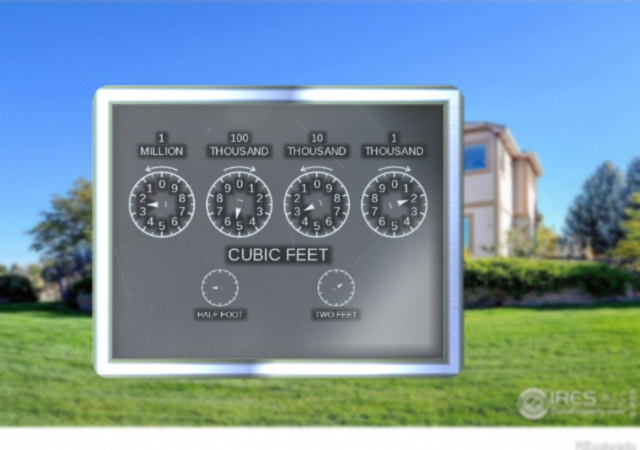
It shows ft³ 253200
